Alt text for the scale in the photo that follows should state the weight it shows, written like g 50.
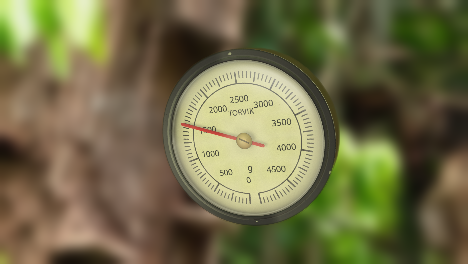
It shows g 1500
